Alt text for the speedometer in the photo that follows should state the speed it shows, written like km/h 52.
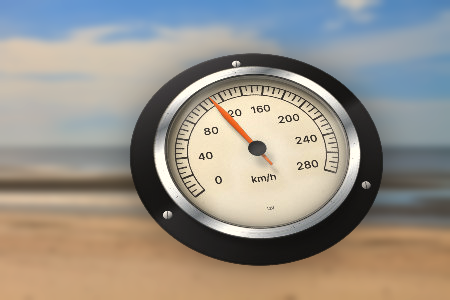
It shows km/h 110
